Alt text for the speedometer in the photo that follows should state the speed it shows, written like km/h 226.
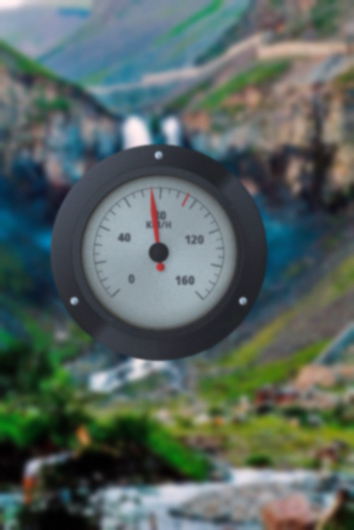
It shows km/h 75
